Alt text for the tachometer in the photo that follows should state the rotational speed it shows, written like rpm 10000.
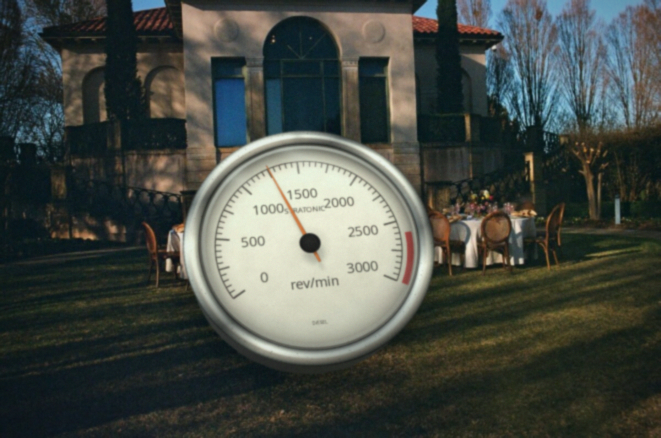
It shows rpm 1250
